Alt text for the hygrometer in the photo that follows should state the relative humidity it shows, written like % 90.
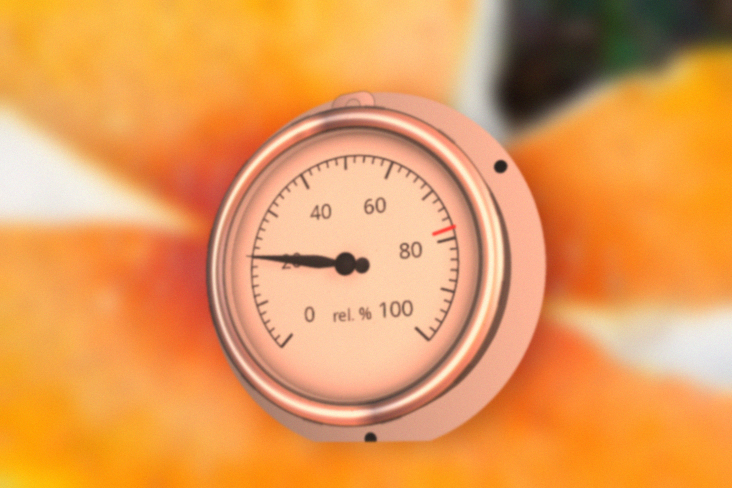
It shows % 20
